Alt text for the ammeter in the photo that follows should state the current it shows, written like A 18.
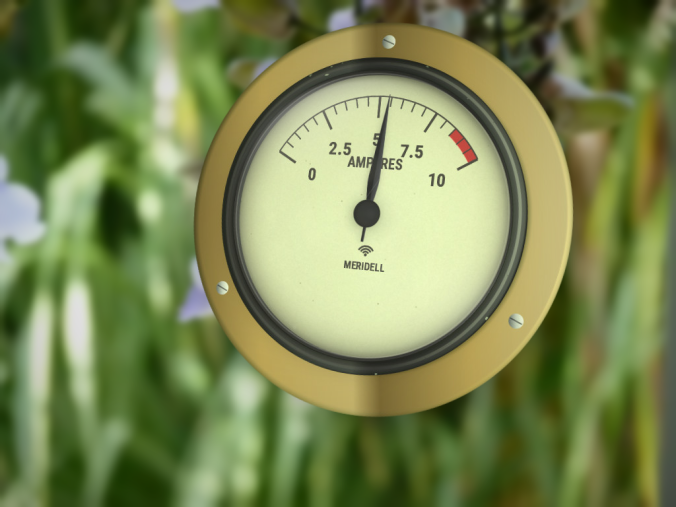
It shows A 5.5
